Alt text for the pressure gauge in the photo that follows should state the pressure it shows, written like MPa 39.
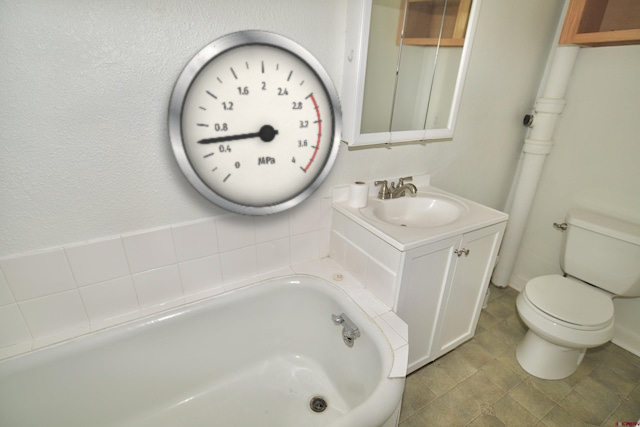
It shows MPa 0.6
